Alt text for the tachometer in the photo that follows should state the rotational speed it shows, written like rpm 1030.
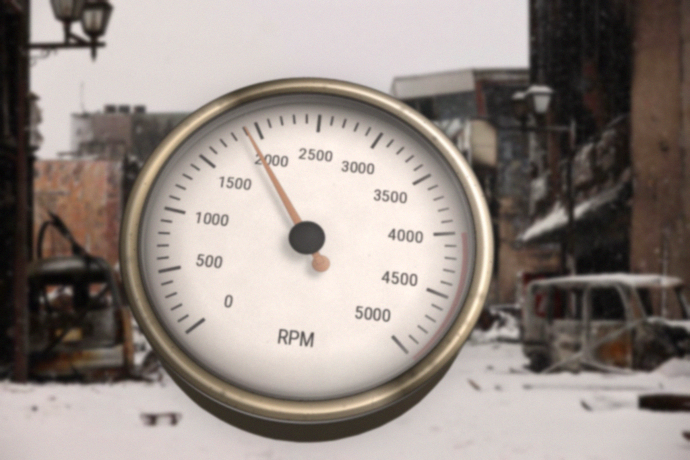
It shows rpm 1900
